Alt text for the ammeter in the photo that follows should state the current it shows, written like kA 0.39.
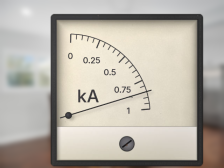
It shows kA 0.85
